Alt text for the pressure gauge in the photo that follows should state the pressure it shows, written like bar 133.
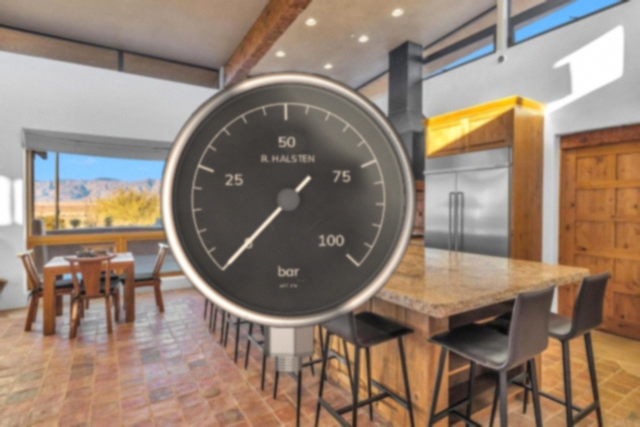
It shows bar 0
